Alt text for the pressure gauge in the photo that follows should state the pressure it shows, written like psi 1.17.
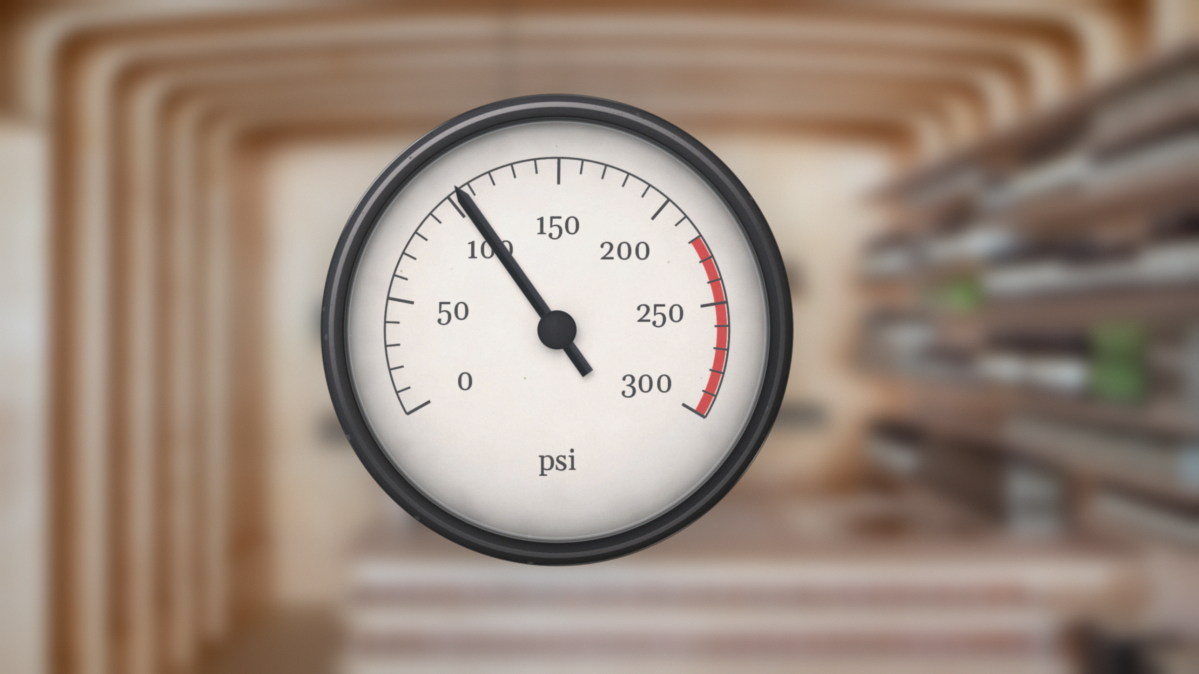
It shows psi 105
